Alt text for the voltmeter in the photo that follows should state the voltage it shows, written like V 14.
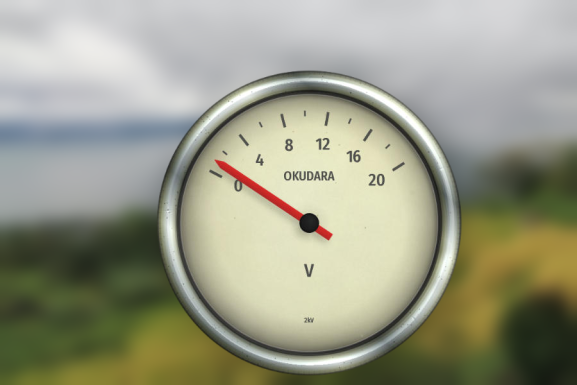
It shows V 1
